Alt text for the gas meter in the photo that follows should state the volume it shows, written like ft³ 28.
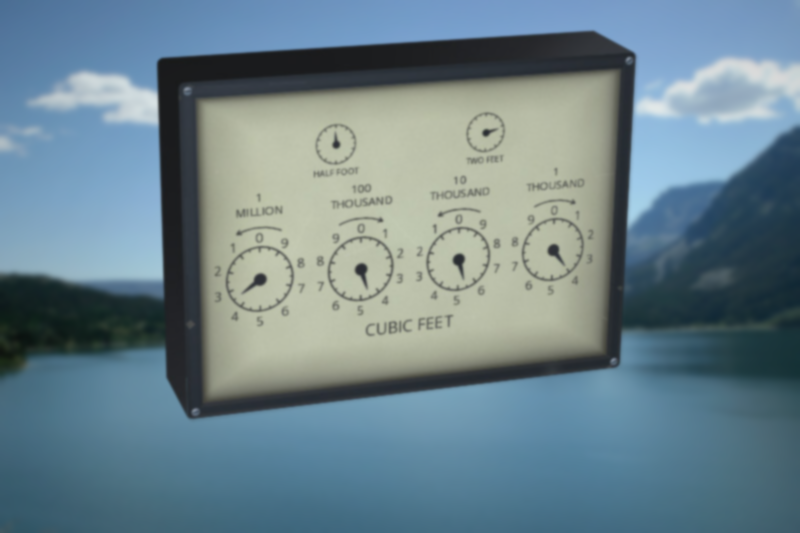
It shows ft³ 345400
